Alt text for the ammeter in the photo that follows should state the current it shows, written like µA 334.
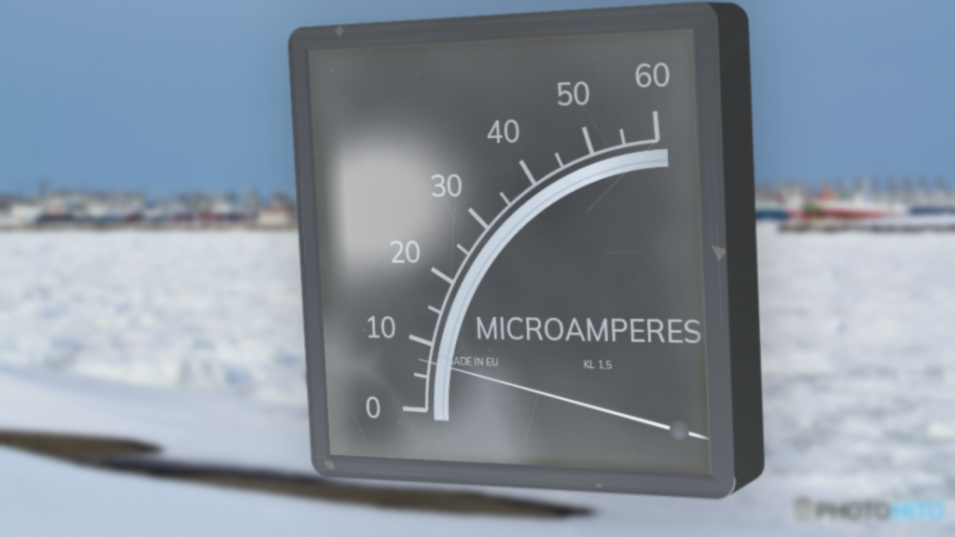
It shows µA 7.5
